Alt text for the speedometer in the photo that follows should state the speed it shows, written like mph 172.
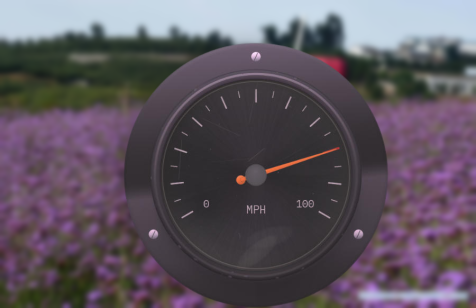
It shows mph 80
